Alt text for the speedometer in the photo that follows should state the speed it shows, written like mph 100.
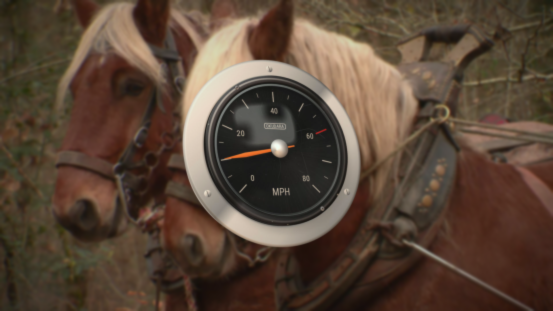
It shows mph 10
